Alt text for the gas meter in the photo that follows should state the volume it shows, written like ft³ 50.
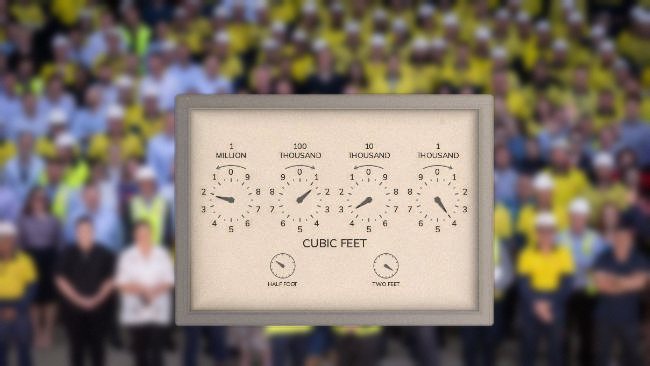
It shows ft³ 213400
